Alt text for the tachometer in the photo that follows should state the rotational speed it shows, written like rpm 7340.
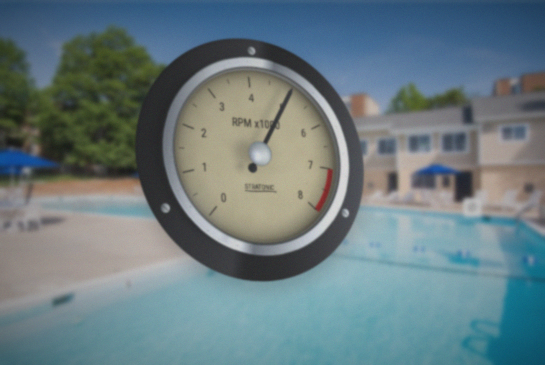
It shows rpm 5000
